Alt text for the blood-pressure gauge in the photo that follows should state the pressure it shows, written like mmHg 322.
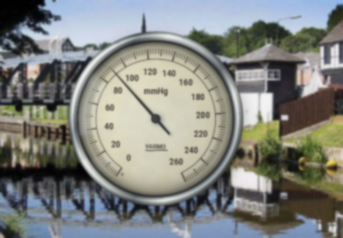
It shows mmHg 90
